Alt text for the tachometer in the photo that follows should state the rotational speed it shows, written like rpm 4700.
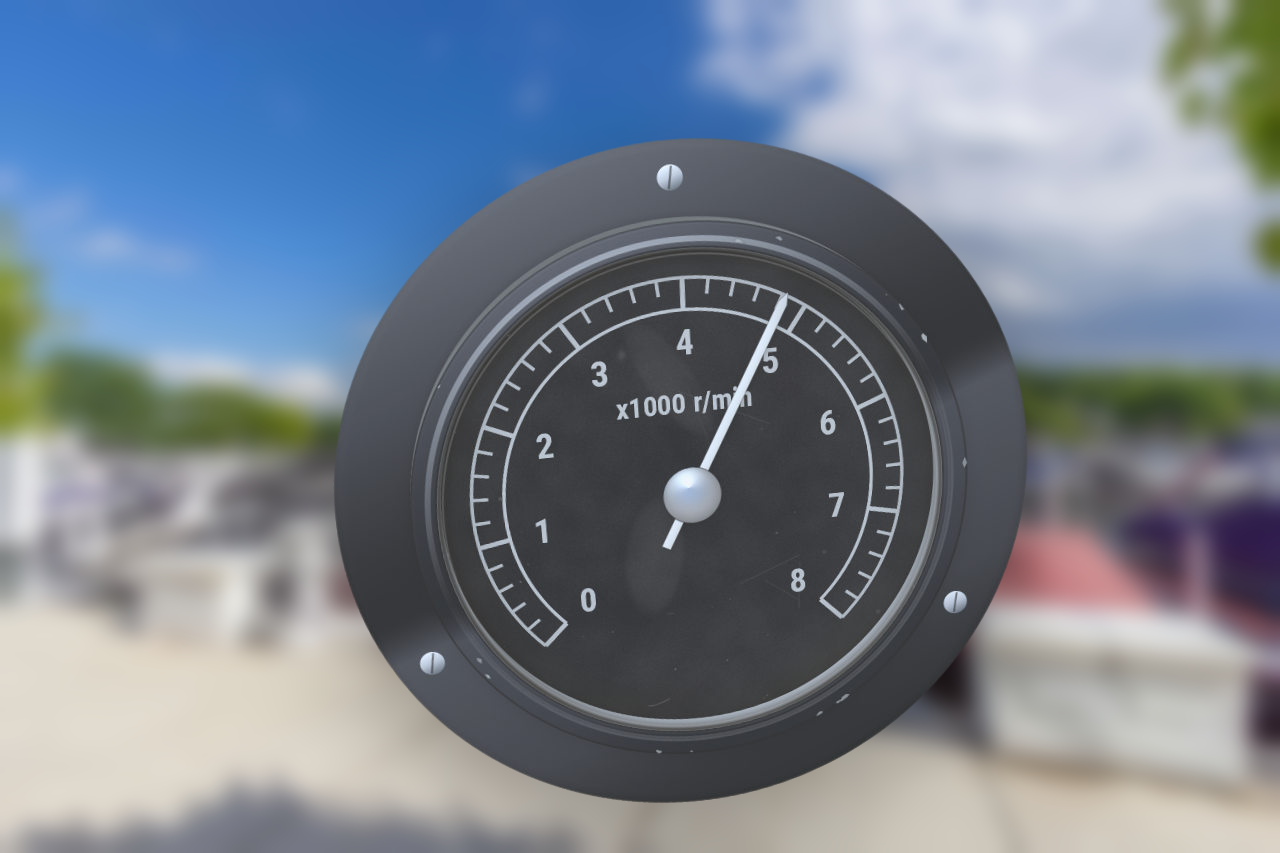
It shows rpm 4800
